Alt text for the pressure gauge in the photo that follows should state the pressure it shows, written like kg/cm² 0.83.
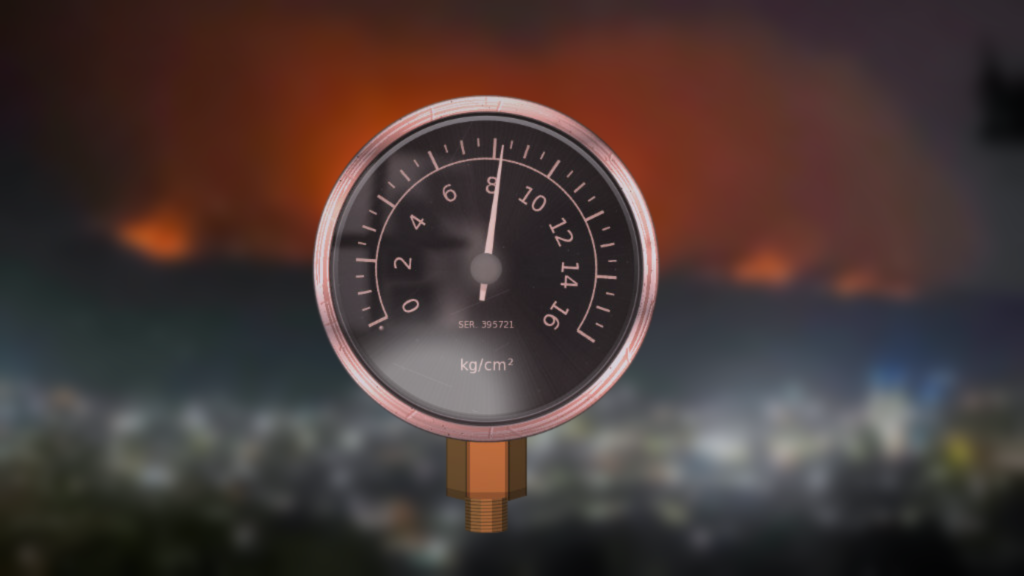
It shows kg/cm² 8.25
